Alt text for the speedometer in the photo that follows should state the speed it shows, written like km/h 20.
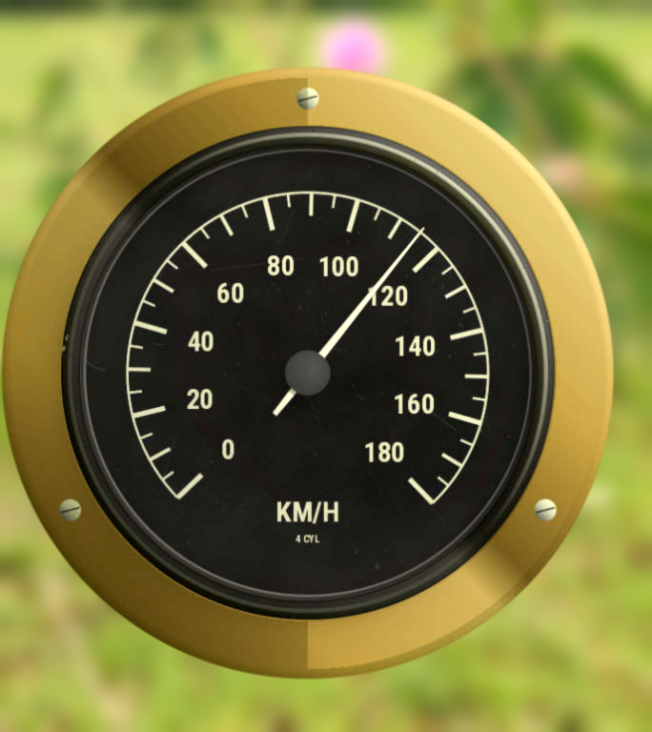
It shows km/h 115
